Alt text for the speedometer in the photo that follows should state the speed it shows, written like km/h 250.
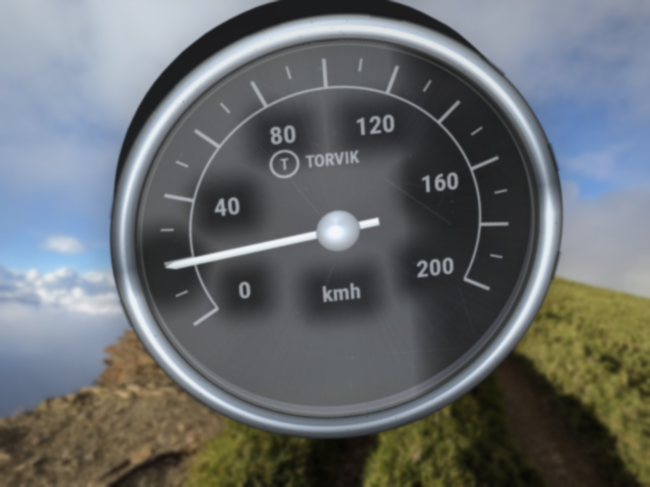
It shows km/h 20
